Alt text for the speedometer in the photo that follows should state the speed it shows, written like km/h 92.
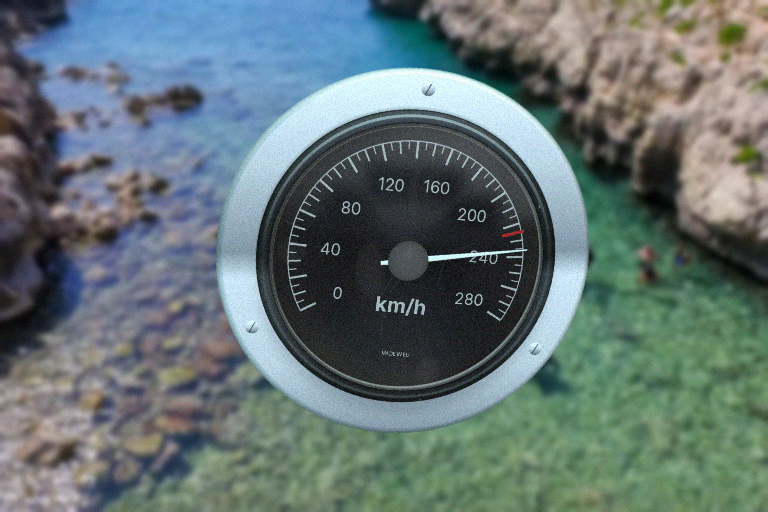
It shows km/h 235
